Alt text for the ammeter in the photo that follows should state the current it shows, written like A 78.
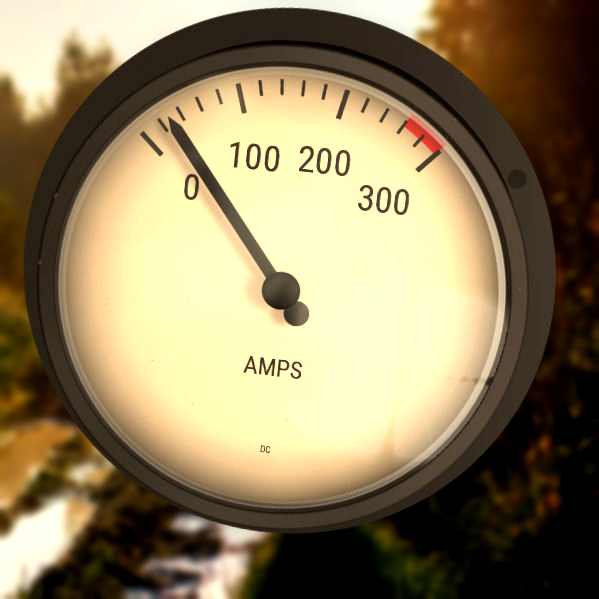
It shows A 30
